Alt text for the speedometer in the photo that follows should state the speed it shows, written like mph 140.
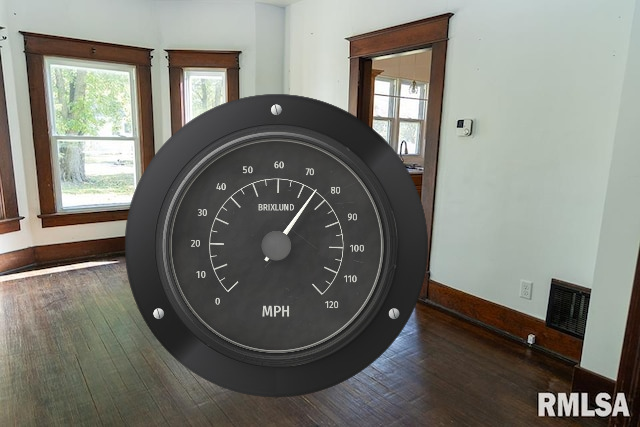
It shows mph 75
